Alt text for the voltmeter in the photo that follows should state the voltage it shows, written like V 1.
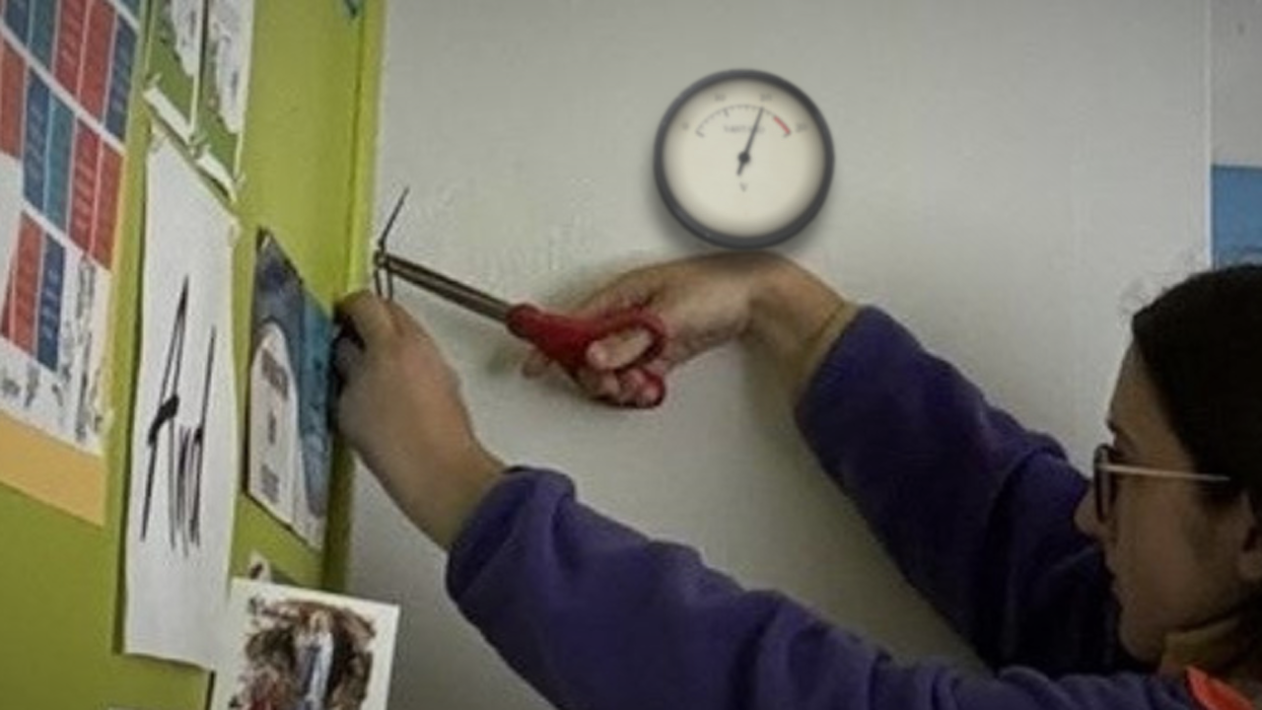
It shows V 20
